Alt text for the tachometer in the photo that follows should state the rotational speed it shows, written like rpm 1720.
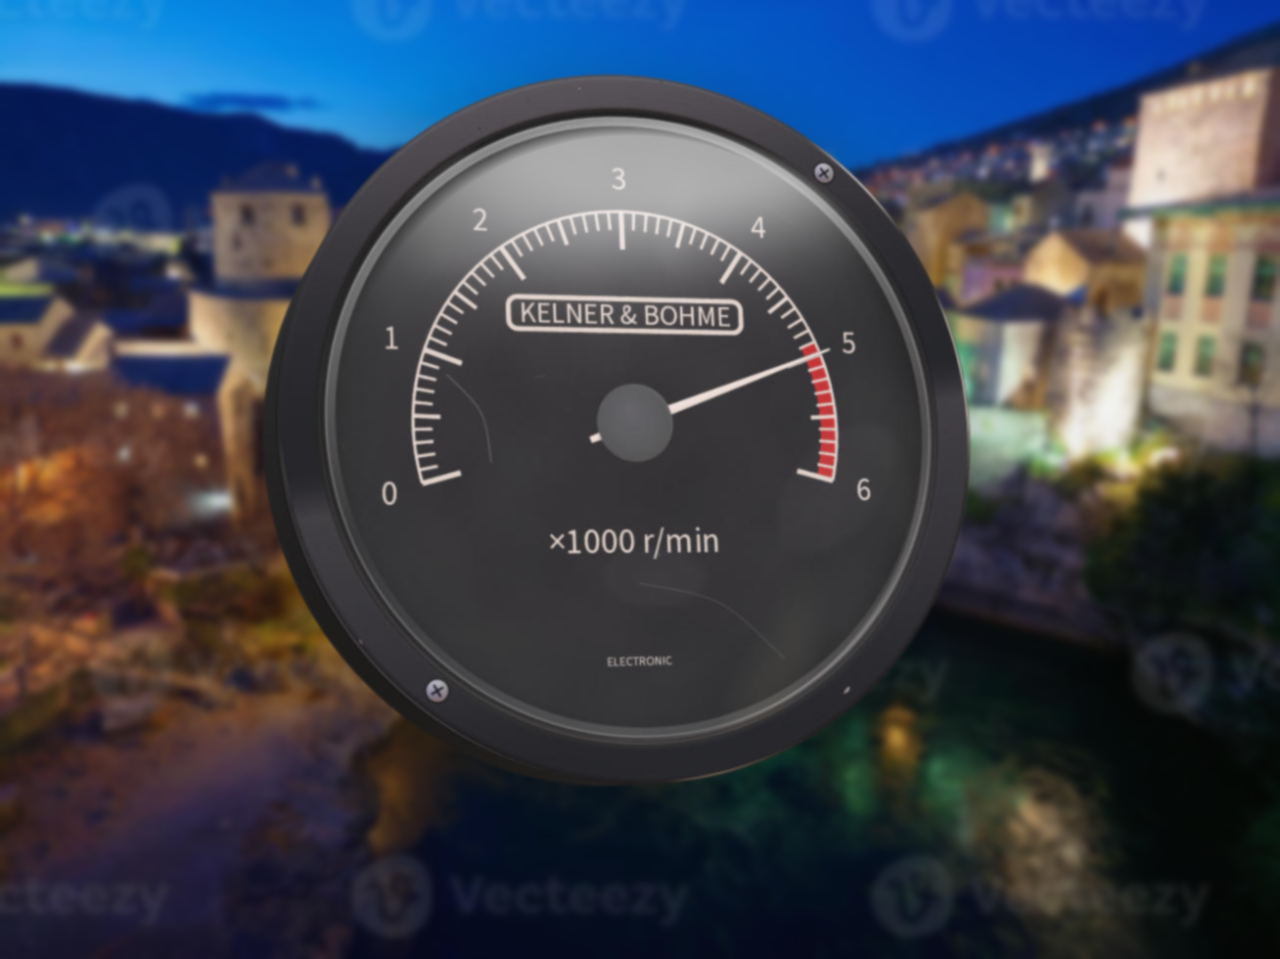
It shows rpm 5000
